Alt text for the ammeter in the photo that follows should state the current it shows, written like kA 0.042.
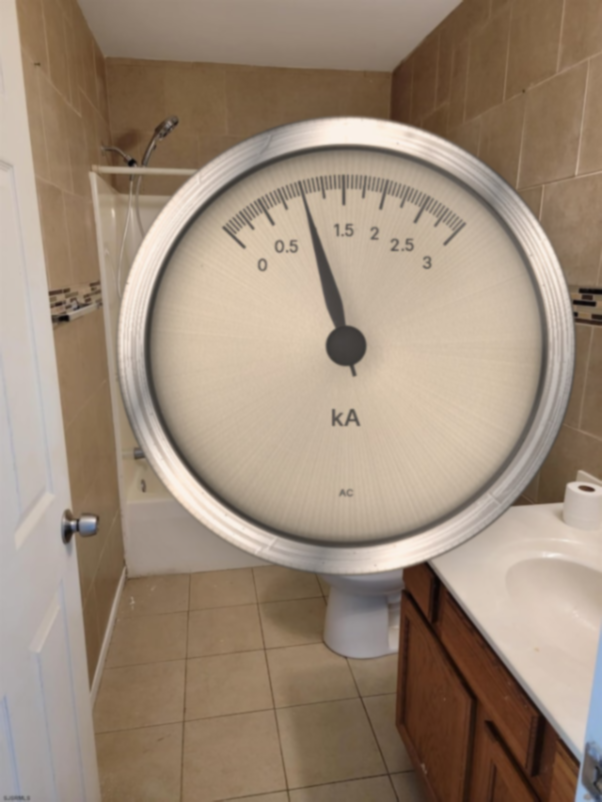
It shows kA 1
